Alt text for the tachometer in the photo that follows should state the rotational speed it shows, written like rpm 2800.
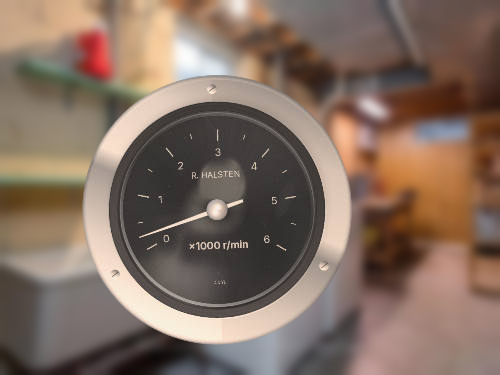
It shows rpm 250
